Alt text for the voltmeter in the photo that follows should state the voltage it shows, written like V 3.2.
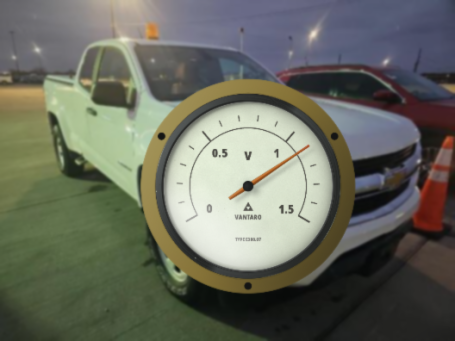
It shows V 1.1
